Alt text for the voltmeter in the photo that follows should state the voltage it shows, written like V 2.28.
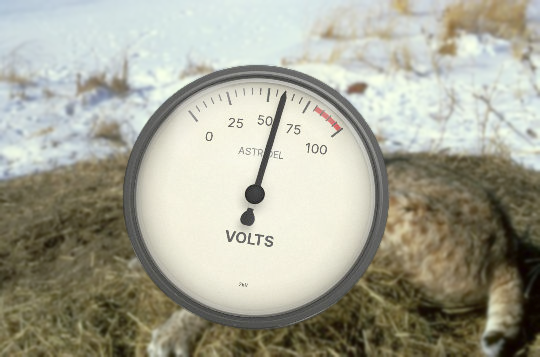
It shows V 60
